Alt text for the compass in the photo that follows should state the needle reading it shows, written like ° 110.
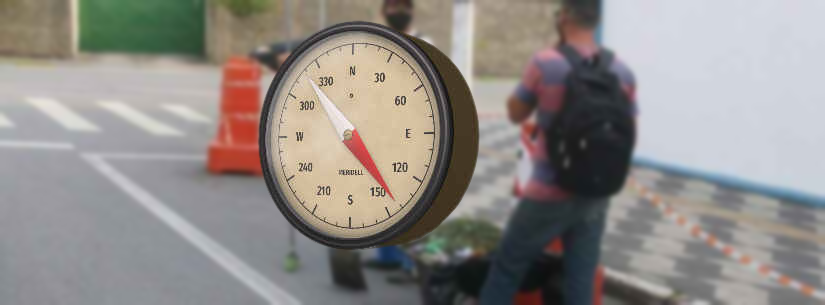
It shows ° 140
